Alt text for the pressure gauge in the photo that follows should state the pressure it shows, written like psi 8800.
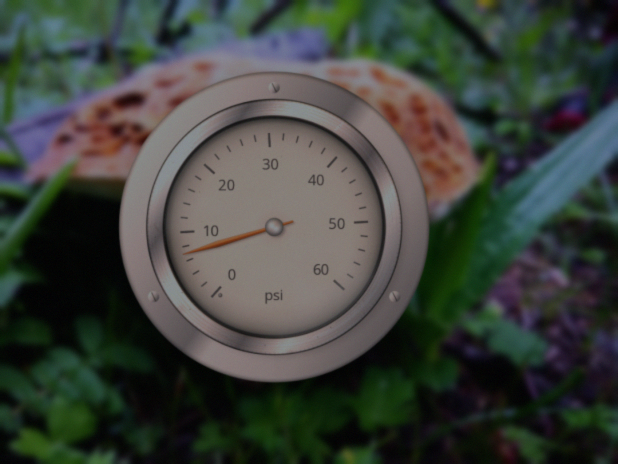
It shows psi 7
